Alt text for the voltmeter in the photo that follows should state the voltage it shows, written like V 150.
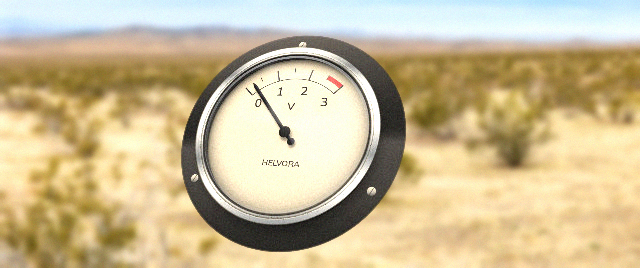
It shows V 0.25
